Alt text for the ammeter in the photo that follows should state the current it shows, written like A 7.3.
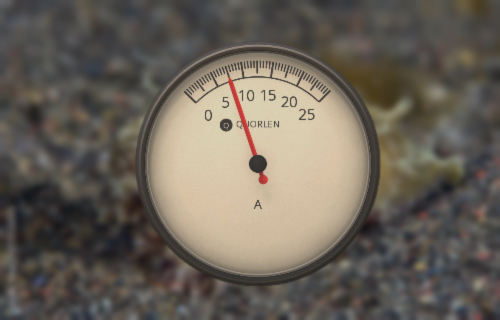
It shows A 7.5
